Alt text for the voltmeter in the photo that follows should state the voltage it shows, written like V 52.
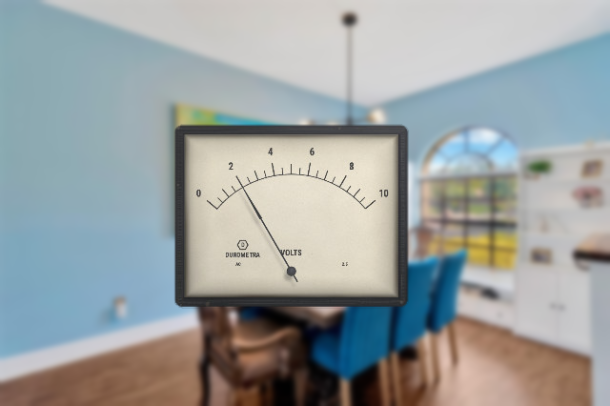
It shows V 2
